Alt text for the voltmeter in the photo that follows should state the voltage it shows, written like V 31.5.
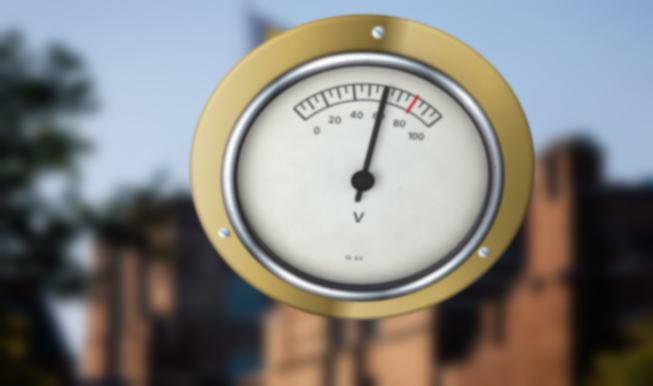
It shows V 60
